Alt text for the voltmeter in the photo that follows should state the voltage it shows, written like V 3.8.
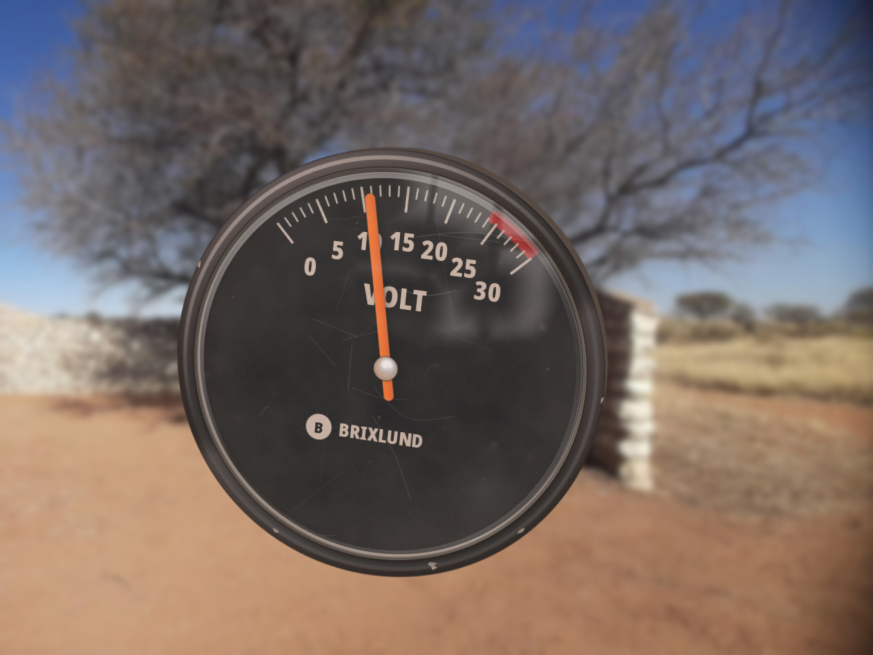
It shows V 11
